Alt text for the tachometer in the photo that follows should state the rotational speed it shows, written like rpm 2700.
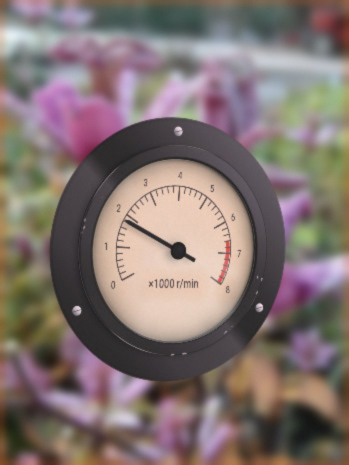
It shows rpm 1800
